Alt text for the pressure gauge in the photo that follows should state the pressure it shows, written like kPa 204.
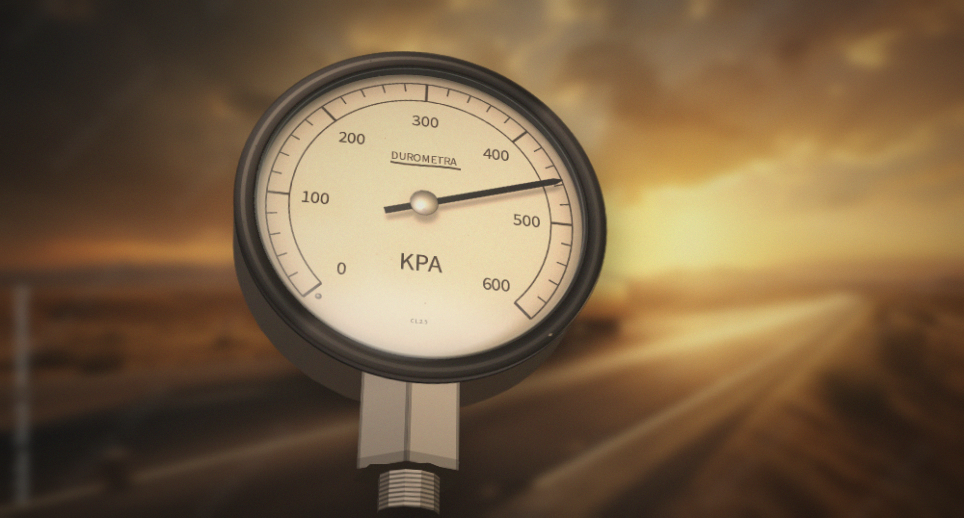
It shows kPa 460
